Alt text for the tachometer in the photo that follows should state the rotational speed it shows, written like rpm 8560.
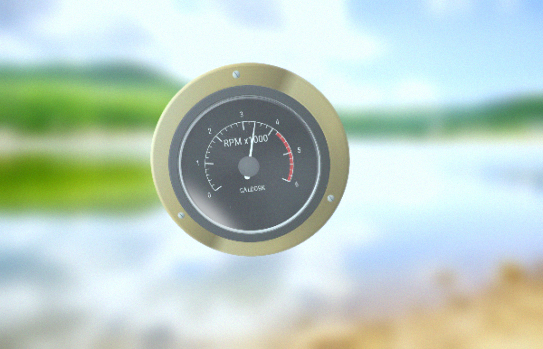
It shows rpm 3400
